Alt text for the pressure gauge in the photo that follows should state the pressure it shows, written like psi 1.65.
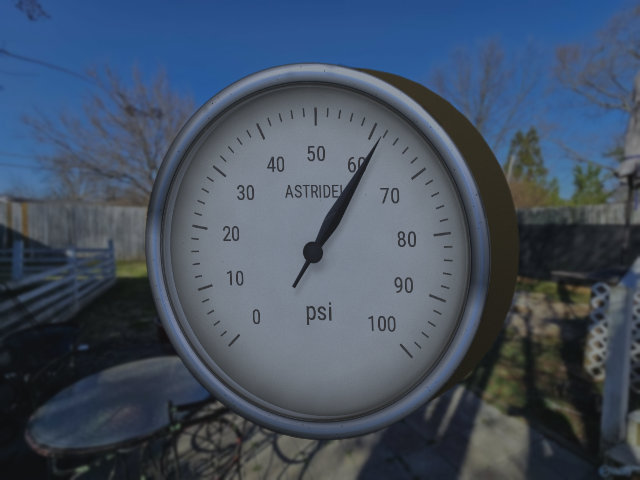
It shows psi 62
